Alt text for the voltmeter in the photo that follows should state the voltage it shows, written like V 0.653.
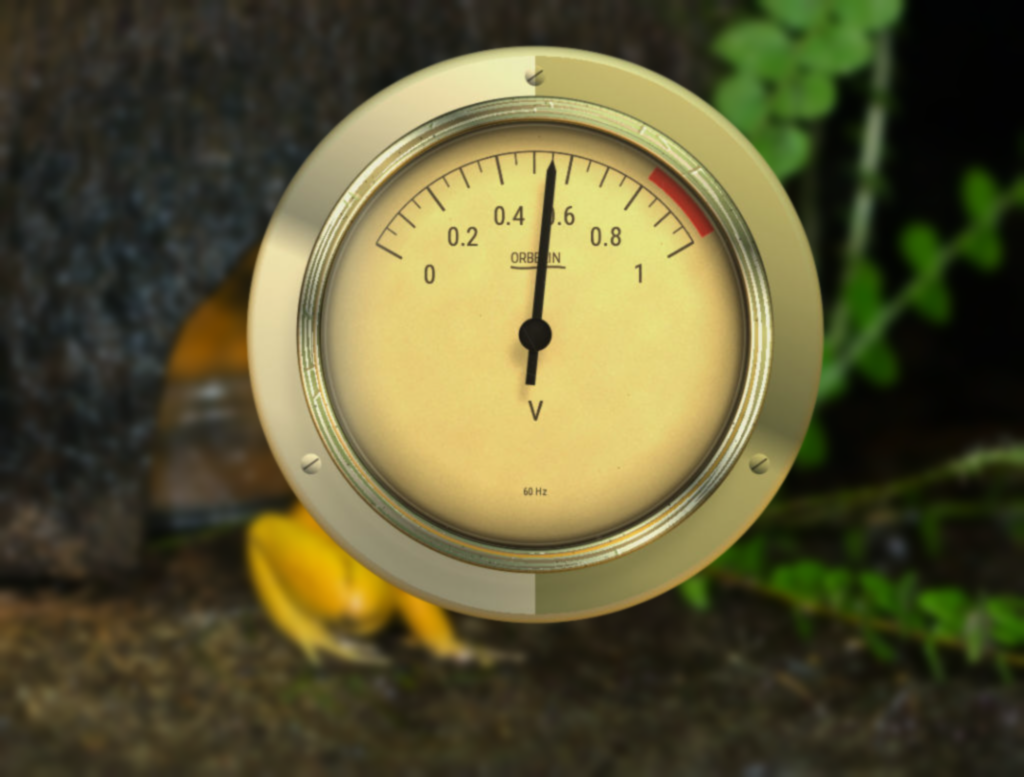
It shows V 0.55
